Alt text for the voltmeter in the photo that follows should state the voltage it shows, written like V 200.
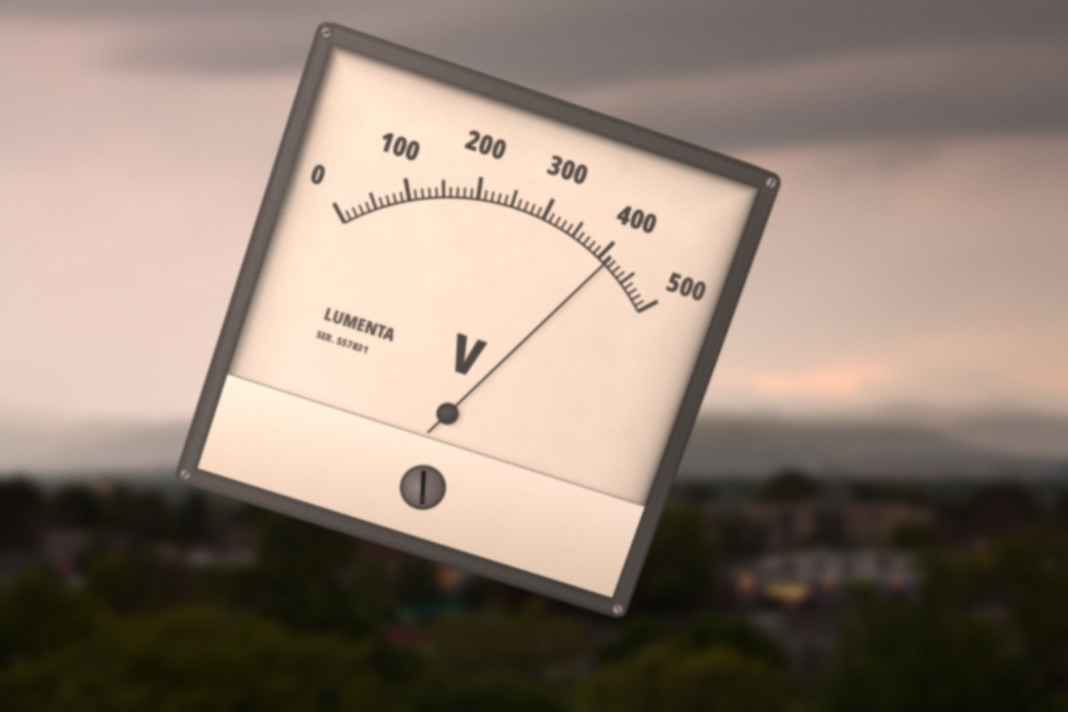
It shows V 410
